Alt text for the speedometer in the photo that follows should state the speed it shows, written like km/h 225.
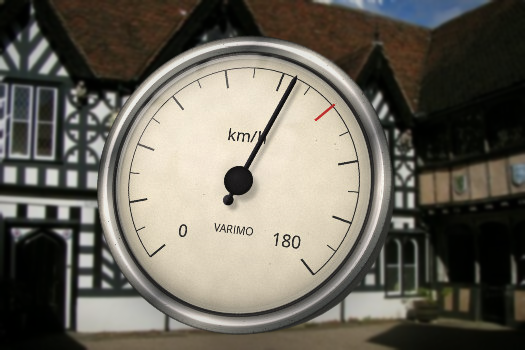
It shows km/h 105
